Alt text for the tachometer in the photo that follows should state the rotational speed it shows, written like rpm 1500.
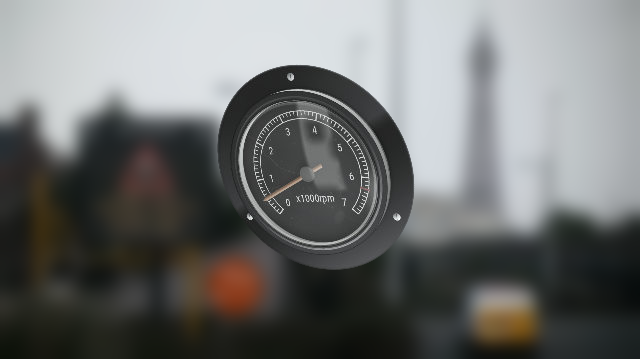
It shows rpm 500
